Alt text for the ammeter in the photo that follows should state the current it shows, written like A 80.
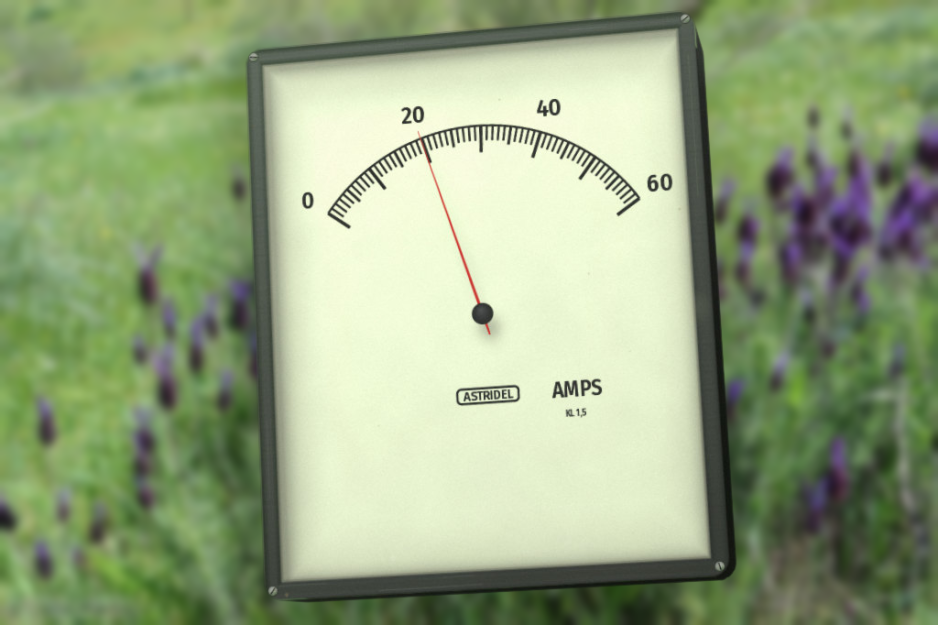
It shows A 20
